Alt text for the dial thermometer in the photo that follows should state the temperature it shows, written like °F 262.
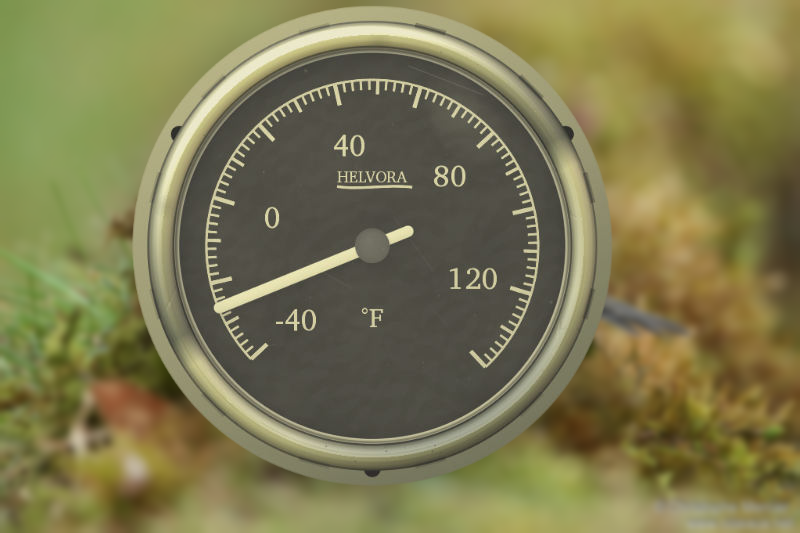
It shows °F -26
